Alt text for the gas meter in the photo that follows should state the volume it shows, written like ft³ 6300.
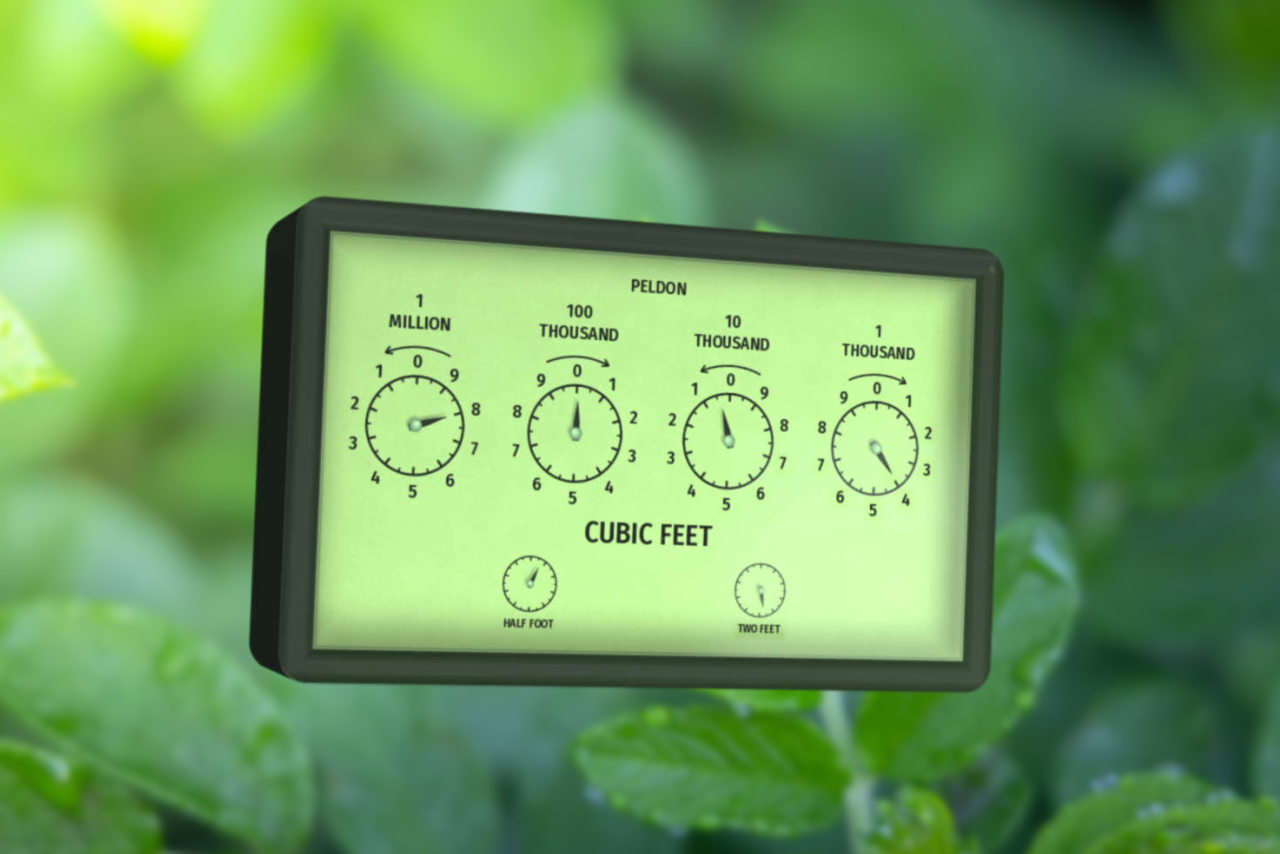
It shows ft³ 800400
